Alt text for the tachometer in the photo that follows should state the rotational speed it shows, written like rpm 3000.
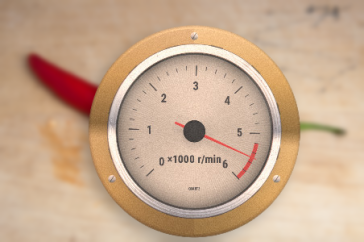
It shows rpm 5500
